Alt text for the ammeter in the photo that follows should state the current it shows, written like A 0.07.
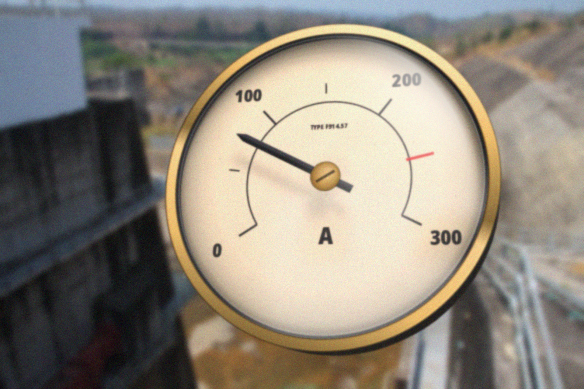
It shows A 75
